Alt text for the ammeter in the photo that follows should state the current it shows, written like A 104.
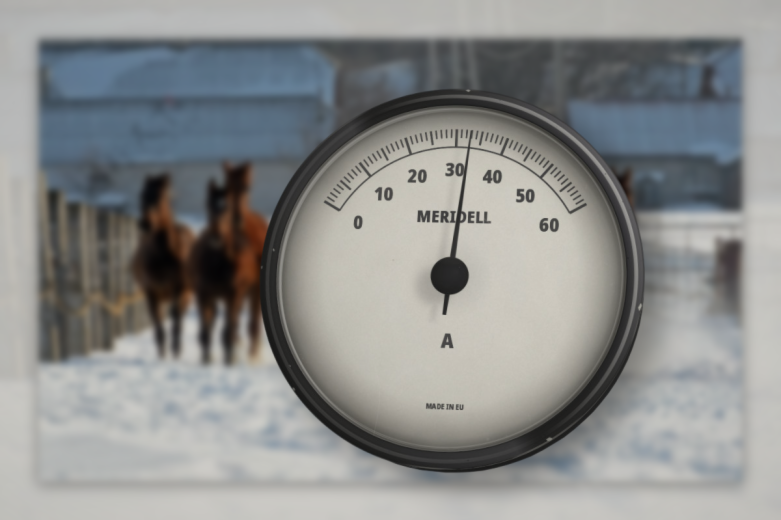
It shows A 33
